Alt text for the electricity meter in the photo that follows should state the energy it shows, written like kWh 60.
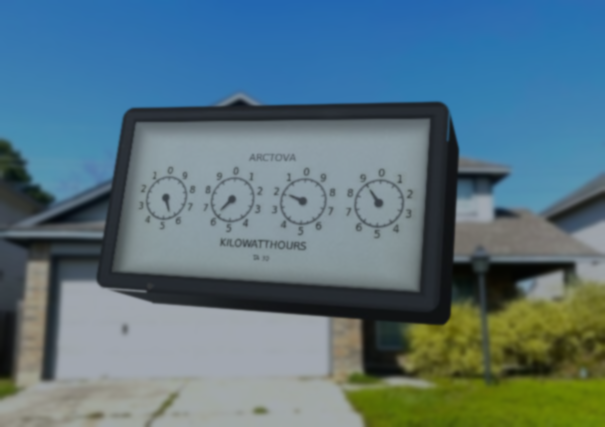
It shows kWh 5619
